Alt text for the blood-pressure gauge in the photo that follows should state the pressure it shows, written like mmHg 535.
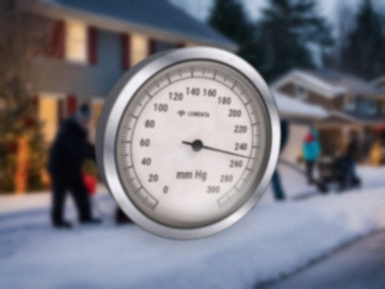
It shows mmHg 250
